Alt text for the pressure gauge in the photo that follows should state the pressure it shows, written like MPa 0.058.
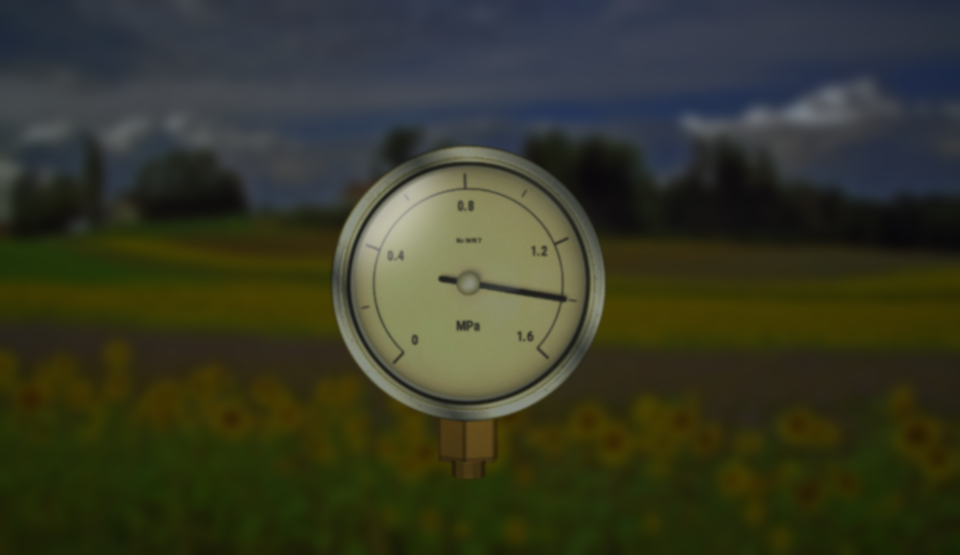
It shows MPa 1.4
